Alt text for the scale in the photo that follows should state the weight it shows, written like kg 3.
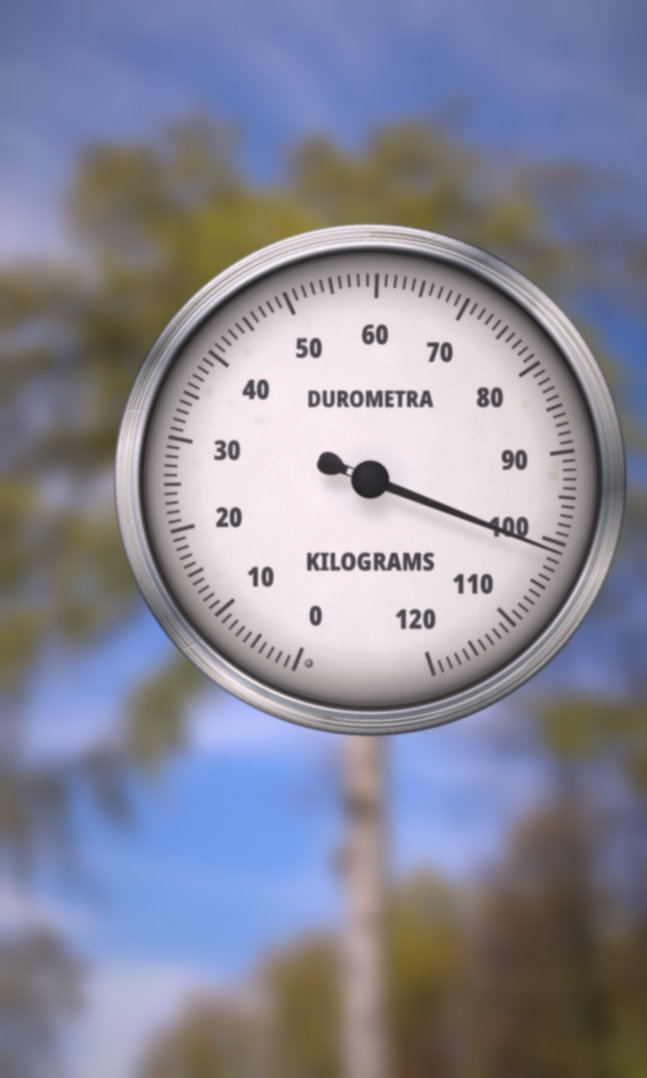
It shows kg 101
